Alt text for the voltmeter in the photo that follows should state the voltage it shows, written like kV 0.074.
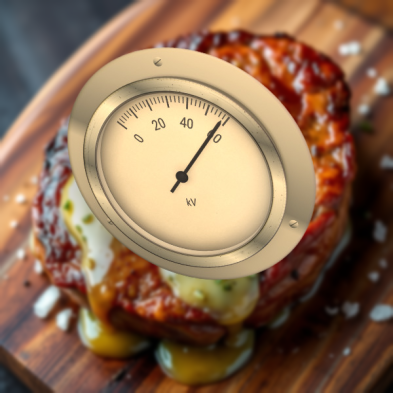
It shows kV 58
